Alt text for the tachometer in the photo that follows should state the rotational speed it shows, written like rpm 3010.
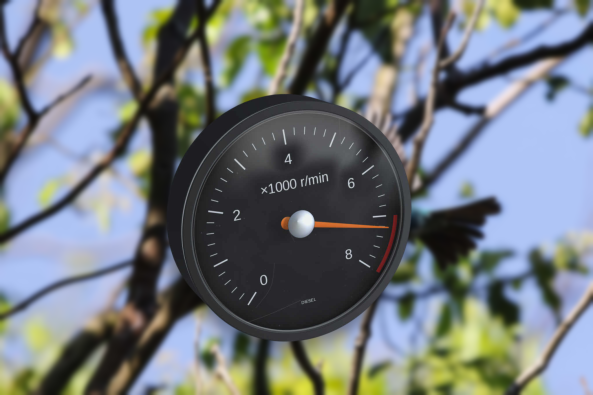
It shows rpm 7200
